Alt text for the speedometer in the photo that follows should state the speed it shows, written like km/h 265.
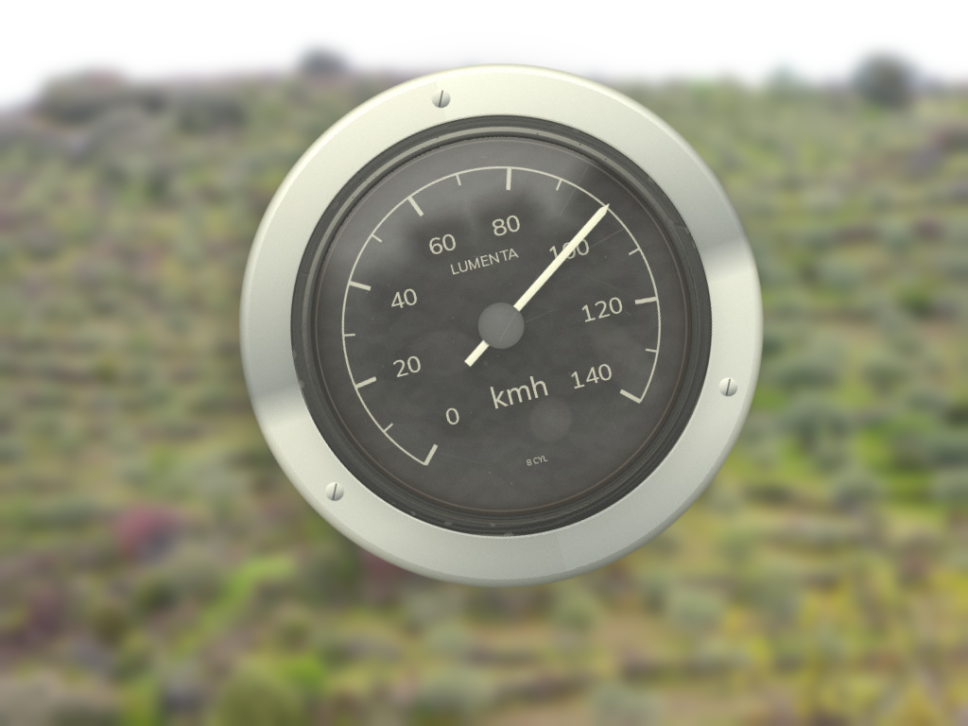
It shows km/h 100
